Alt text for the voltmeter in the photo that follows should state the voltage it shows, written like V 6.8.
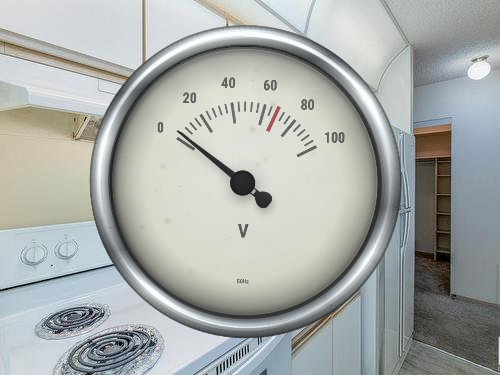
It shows V 4
